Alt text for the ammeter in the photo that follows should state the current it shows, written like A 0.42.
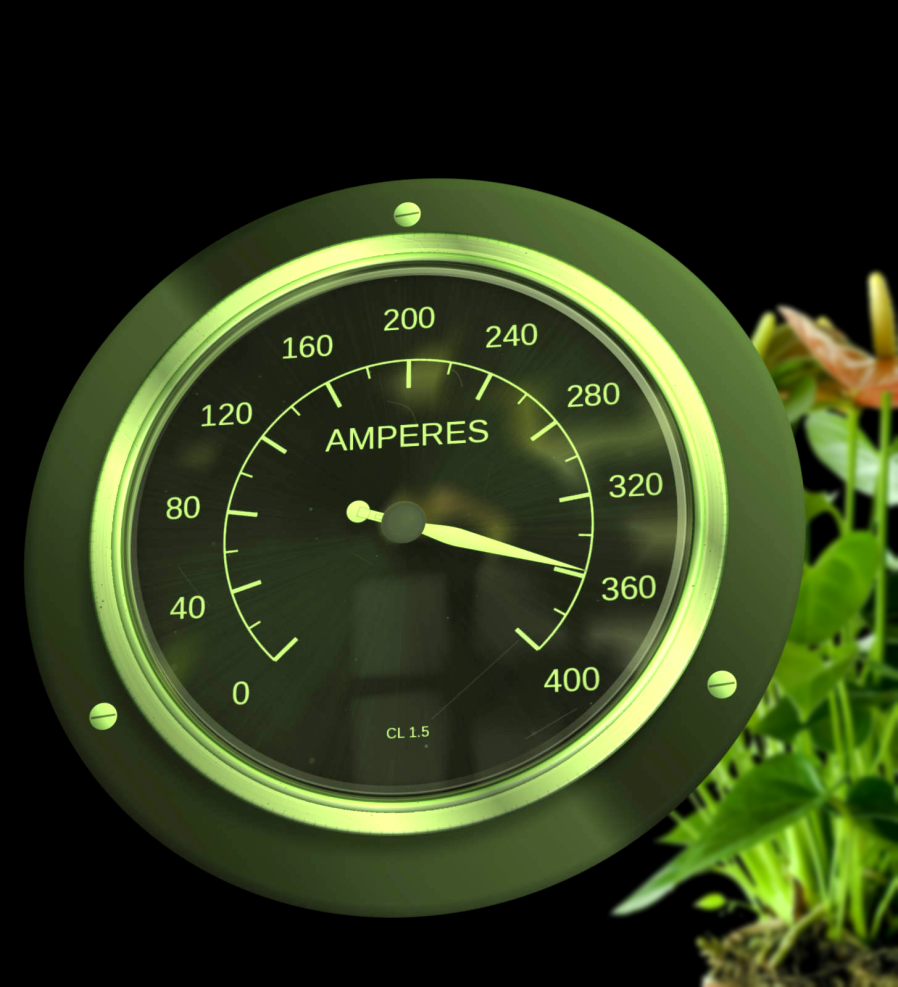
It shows A 360
